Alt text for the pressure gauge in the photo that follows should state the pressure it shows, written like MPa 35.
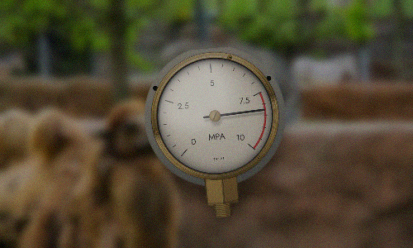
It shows MPa 8.25
